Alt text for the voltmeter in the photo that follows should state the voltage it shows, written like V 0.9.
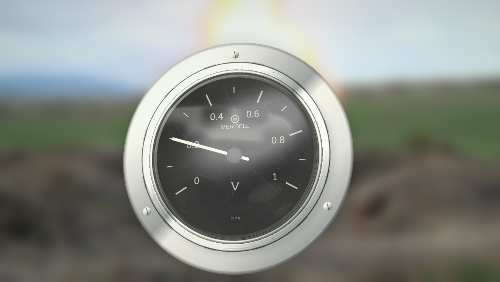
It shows V 0.2
